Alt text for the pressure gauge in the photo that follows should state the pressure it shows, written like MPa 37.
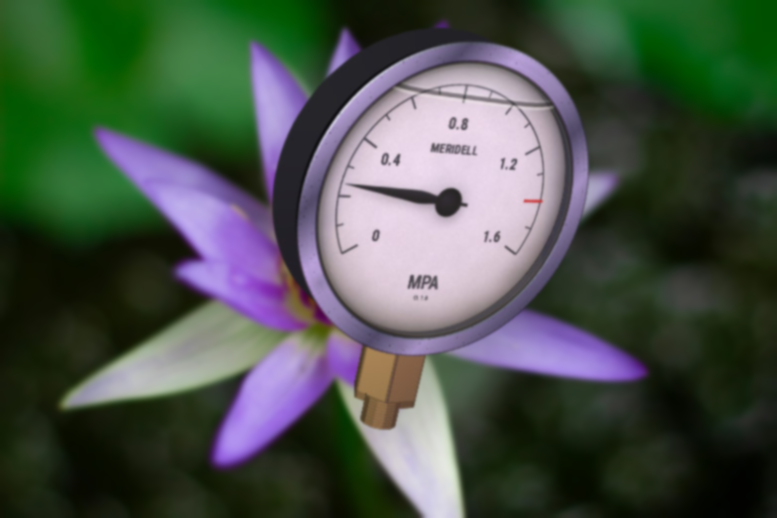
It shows MPa 0.25
